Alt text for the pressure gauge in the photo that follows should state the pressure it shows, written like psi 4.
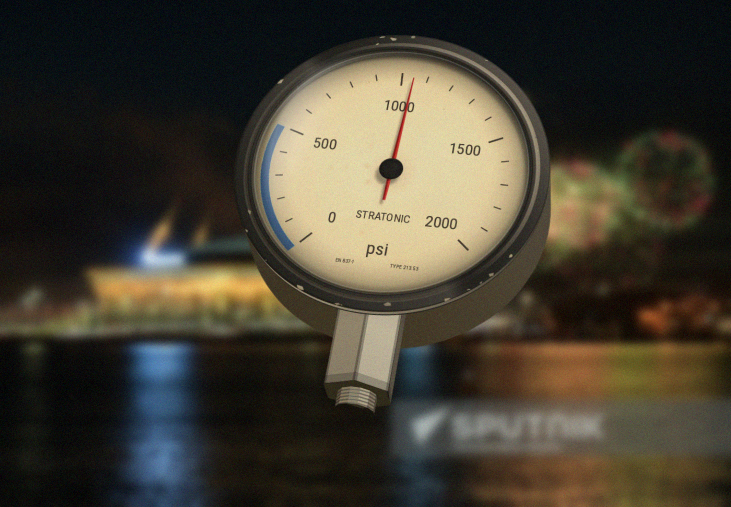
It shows psi 1050
